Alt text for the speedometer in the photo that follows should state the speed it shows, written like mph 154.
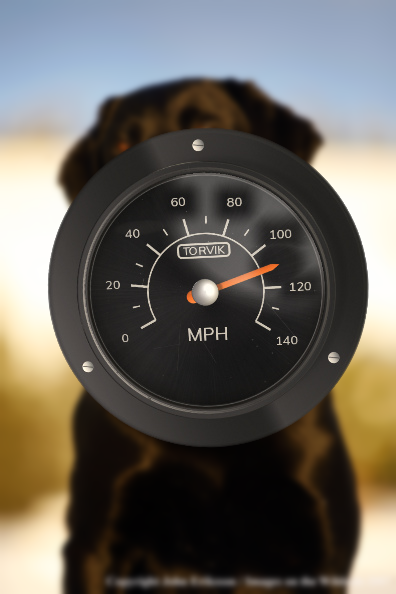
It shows mph 110
